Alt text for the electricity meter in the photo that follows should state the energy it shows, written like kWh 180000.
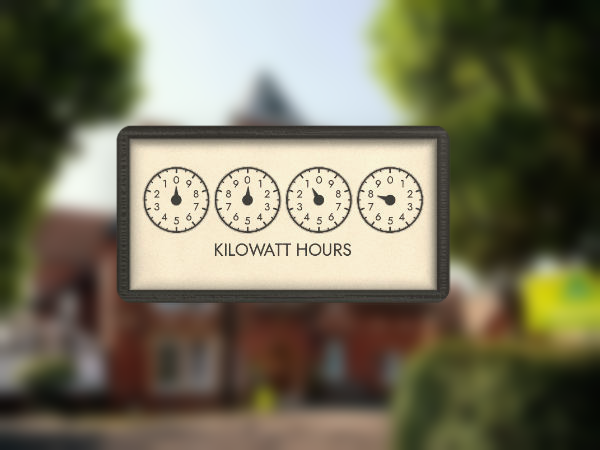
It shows kWh 8
